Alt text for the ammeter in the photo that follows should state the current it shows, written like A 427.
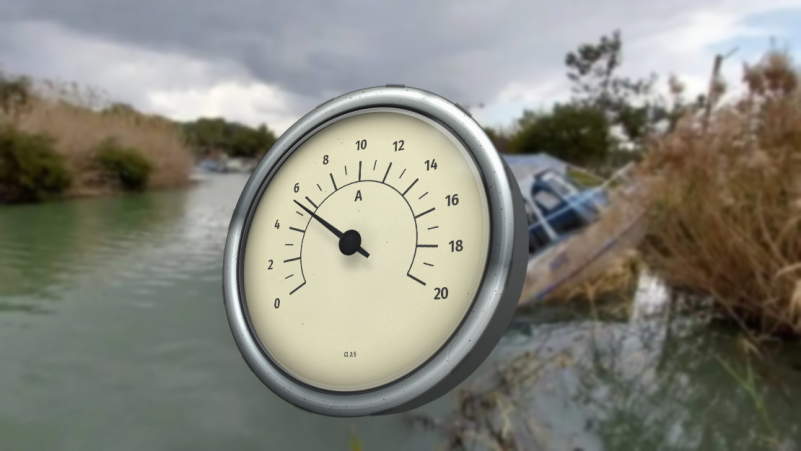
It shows A 5.5
